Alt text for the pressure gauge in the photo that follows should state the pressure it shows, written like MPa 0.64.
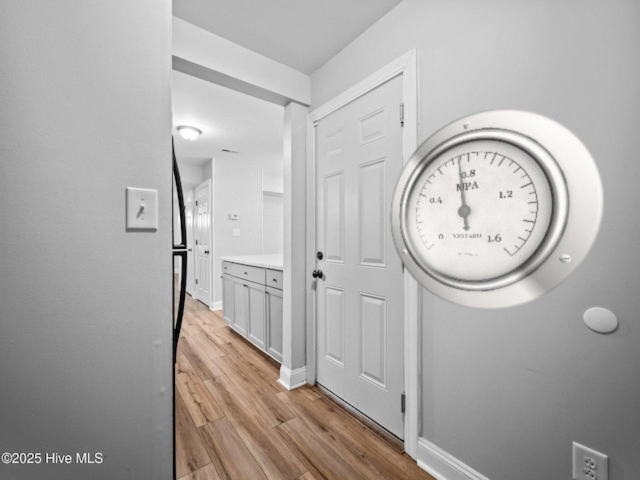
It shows MPa 0.75
